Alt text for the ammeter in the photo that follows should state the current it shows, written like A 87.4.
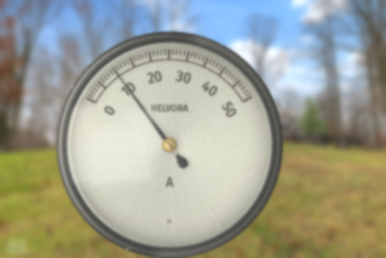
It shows A 10
